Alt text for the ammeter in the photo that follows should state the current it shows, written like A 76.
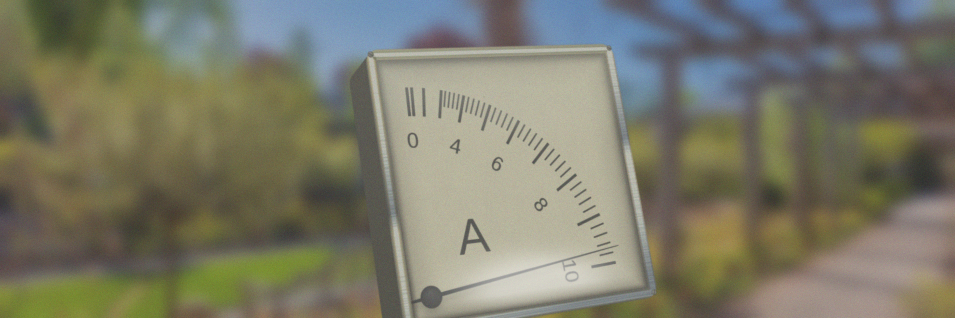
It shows A 9.7
